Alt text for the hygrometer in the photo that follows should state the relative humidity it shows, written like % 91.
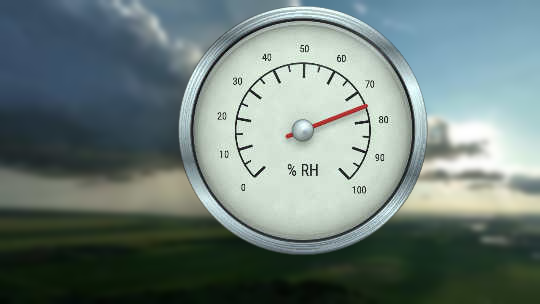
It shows % 75
